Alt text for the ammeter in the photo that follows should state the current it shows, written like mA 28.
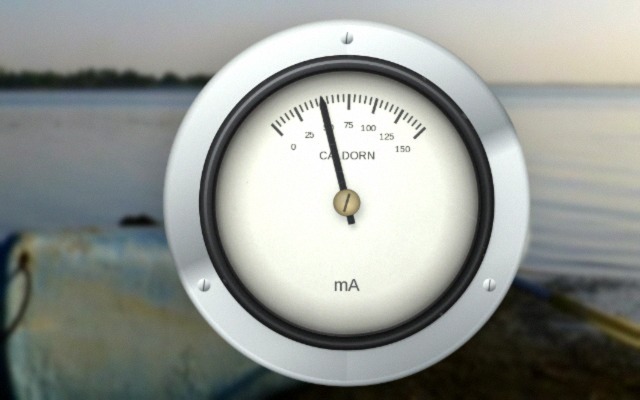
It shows mA 50
